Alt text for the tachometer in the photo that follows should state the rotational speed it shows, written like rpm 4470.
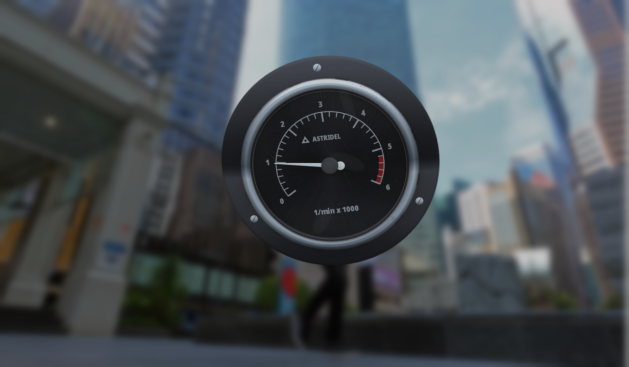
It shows rpm 1000
